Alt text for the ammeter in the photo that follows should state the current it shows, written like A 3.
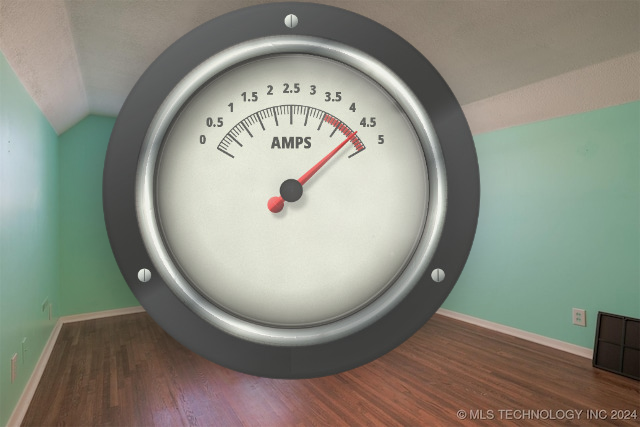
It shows A 4.5
